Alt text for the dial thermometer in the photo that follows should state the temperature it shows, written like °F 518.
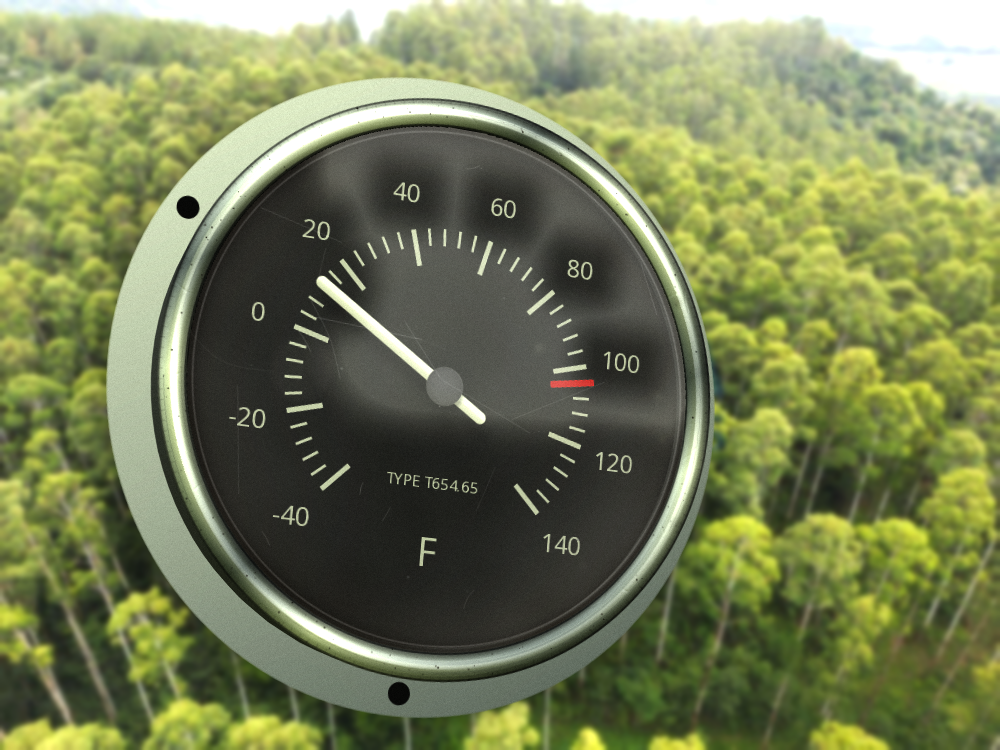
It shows °F 12
